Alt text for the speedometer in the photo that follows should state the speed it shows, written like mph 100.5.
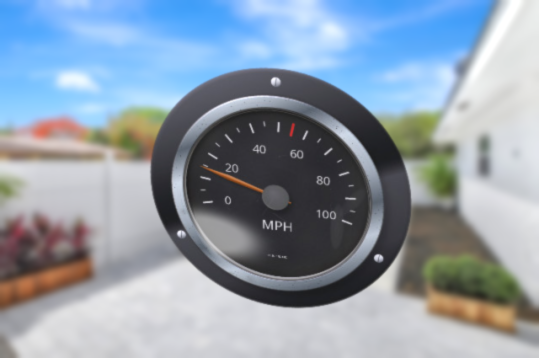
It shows mph 15
